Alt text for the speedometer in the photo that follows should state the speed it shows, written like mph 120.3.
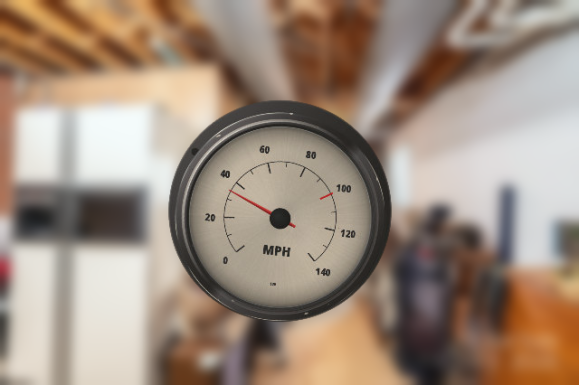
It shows mph 35
